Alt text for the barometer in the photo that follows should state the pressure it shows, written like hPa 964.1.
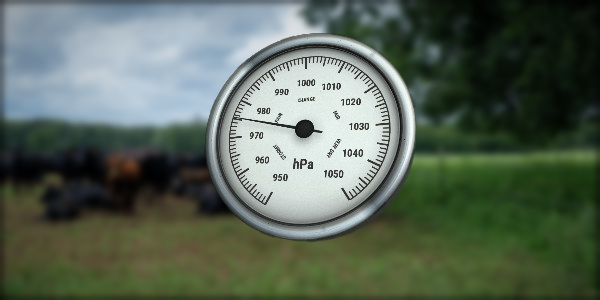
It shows hPa 975
